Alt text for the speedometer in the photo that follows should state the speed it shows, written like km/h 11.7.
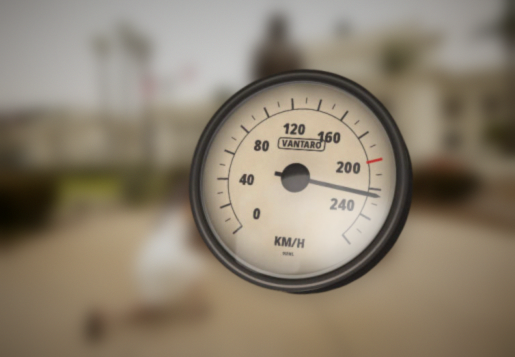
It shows km/h 225
